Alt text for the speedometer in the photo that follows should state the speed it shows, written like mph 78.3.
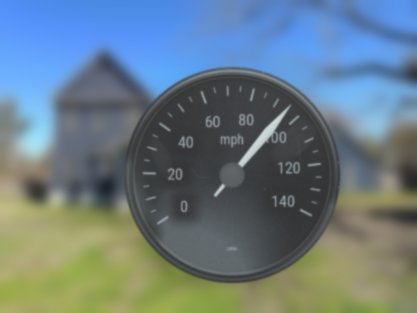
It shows mph 95
